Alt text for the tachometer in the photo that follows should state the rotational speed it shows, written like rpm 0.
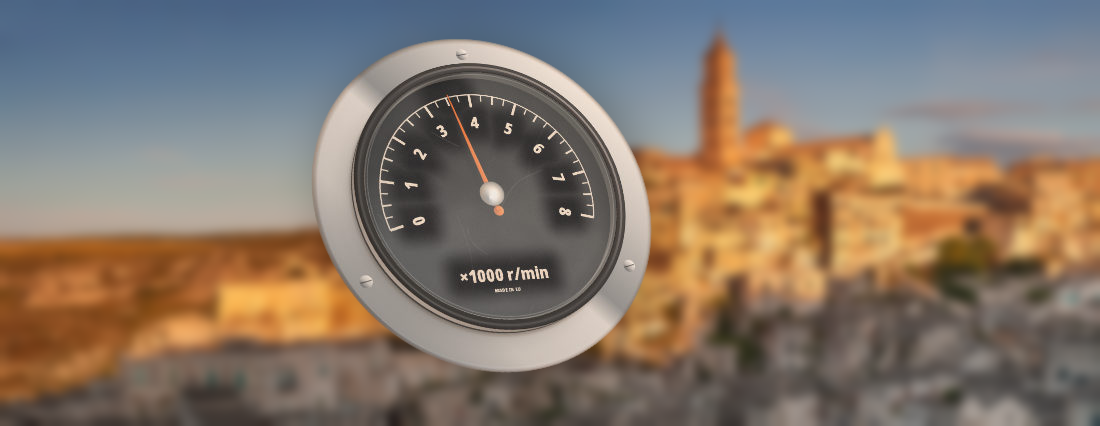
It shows rpm 3500
